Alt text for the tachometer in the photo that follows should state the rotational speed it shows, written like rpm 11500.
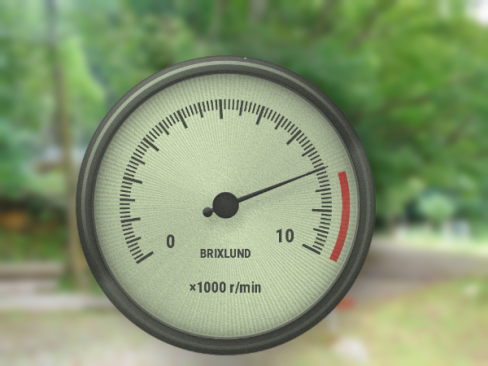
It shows rpm 8000
